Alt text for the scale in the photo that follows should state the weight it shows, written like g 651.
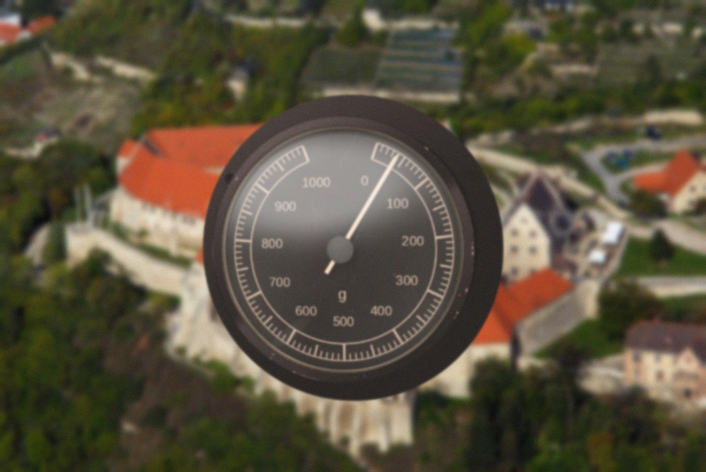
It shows g 40
